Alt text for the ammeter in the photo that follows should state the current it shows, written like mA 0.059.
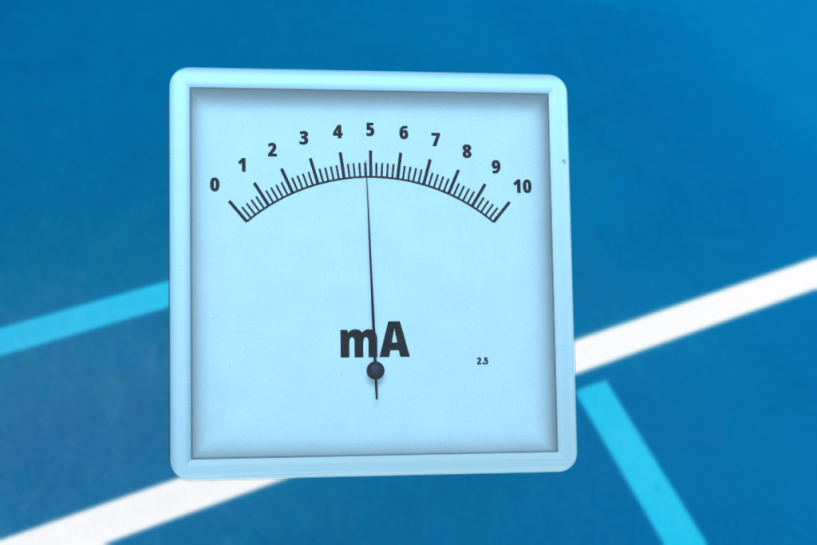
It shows mA 4.8
